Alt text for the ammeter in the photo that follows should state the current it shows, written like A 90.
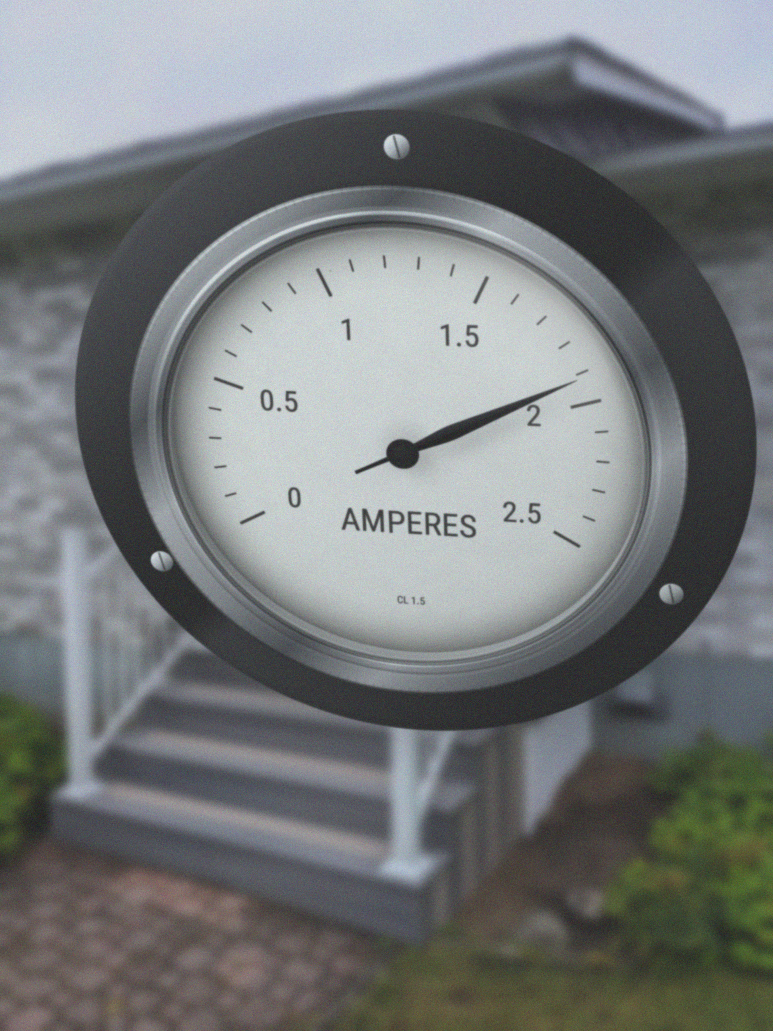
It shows A 1.9
